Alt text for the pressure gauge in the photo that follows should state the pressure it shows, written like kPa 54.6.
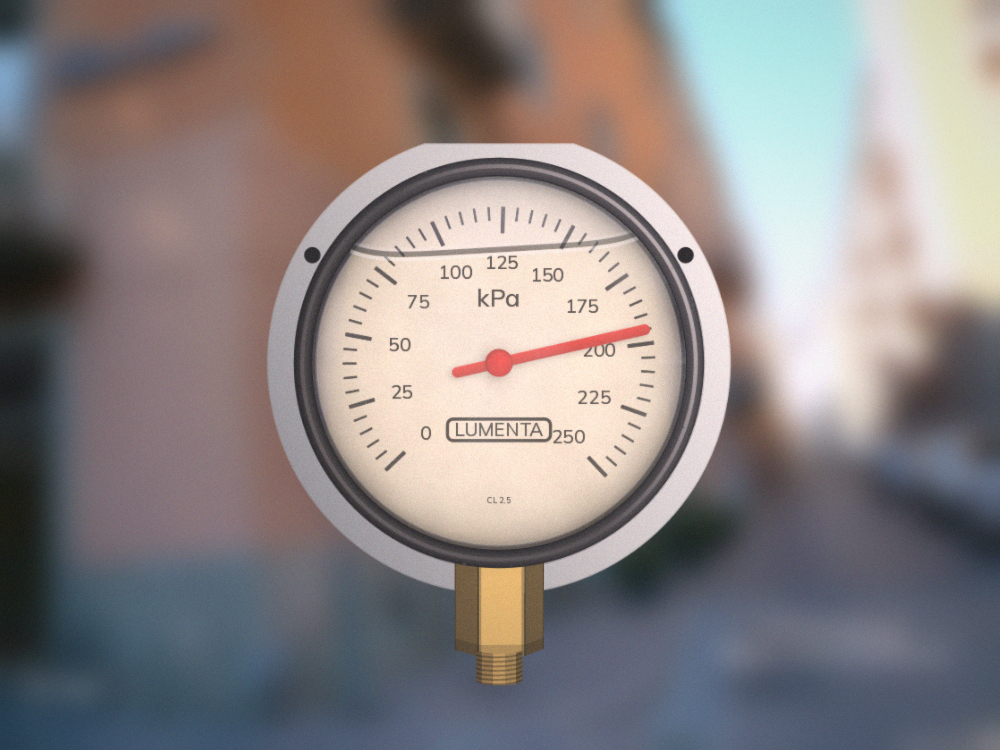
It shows kPa 195
